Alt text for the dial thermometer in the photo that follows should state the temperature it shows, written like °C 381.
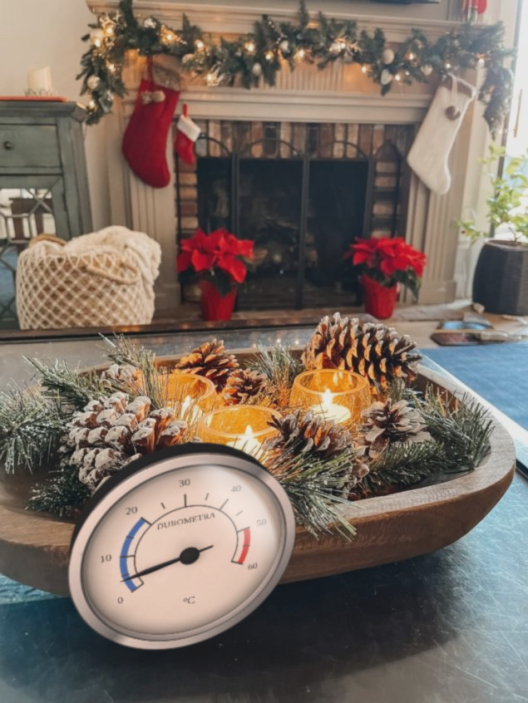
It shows °C 5
